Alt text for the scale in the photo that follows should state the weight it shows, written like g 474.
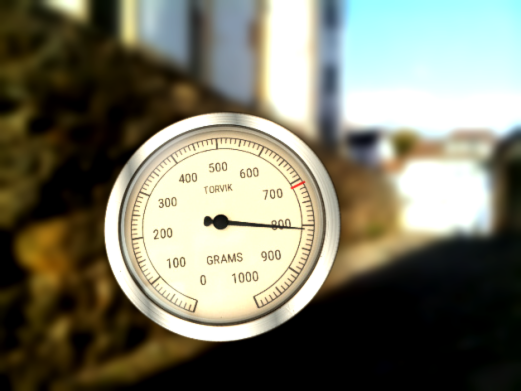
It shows g 810
